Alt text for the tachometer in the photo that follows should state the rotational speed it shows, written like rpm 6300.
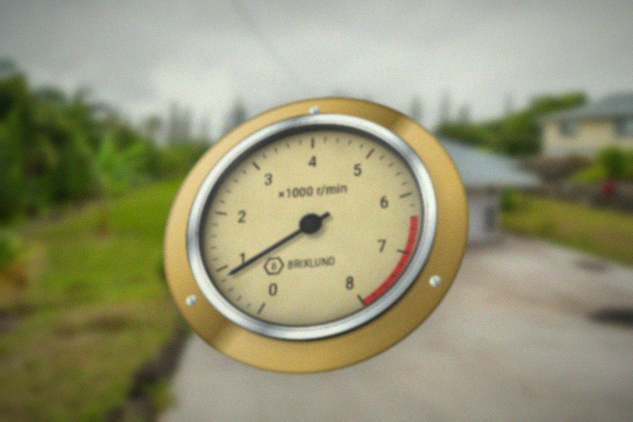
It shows rpm 800
